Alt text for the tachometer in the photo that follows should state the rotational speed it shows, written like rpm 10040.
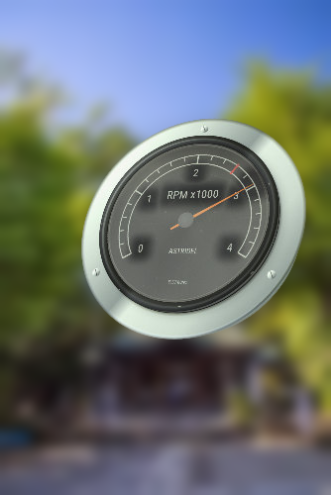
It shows rpm 3000
